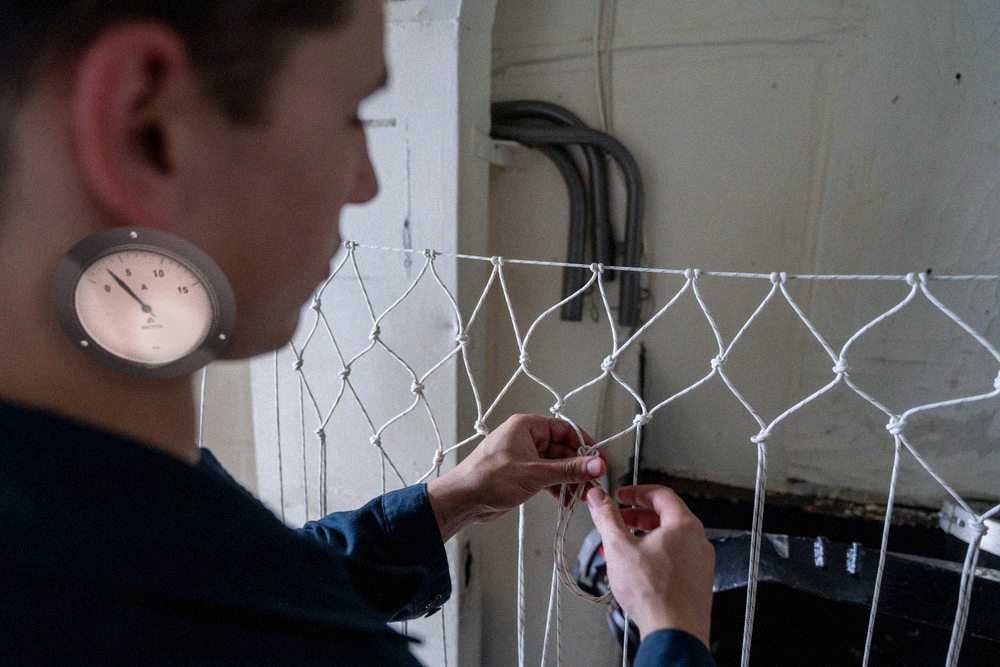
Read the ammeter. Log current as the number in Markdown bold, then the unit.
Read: **3** A
